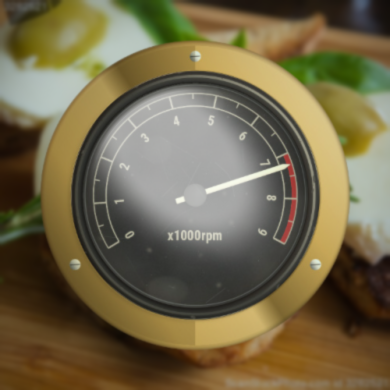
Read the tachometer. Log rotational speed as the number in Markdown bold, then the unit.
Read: **7250** rpm
